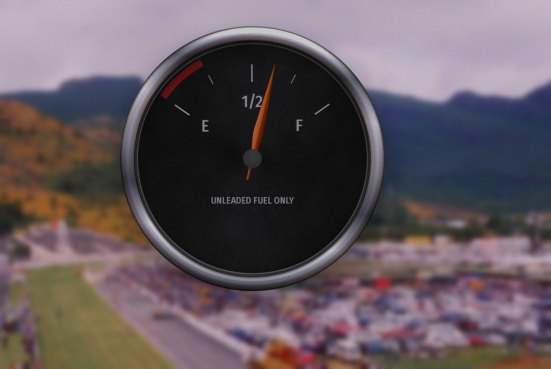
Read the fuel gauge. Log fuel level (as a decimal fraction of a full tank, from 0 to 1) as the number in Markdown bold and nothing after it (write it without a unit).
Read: **0.625**
